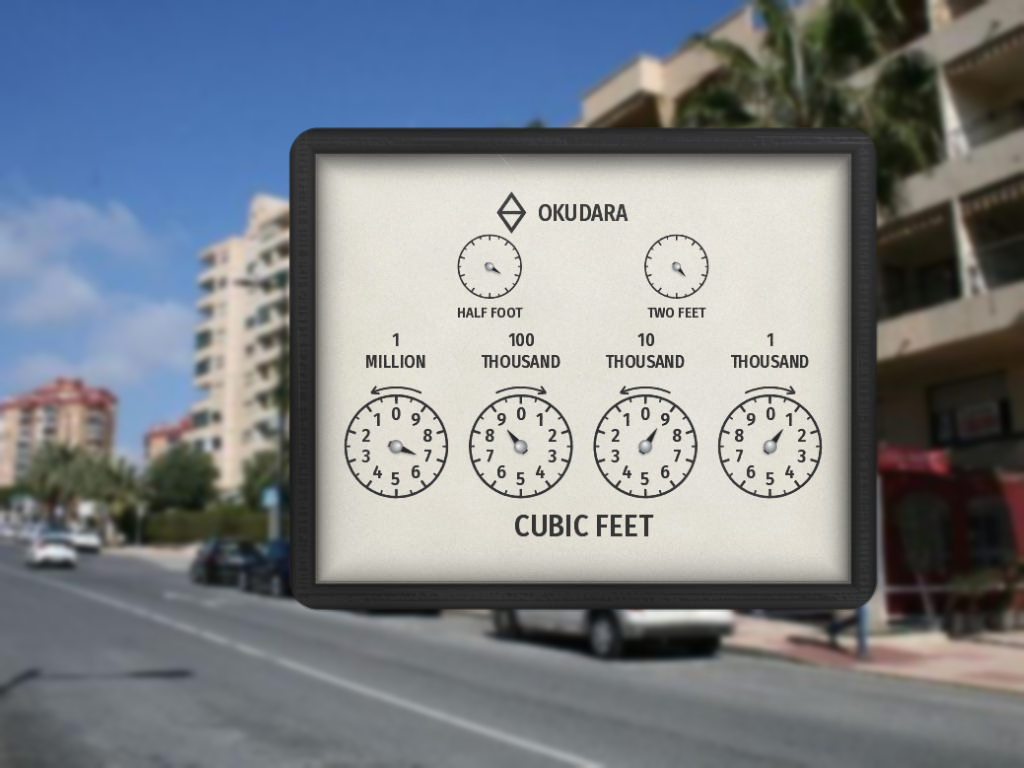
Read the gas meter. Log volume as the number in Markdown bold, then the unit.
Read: **689100** ft³
